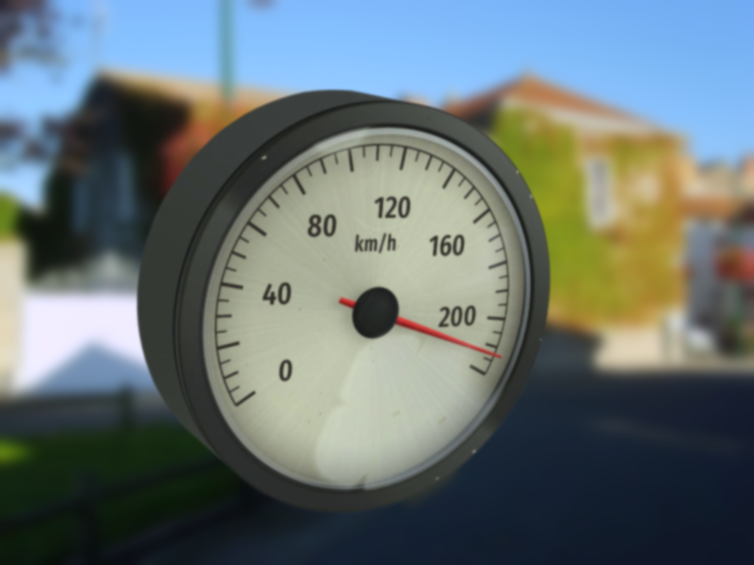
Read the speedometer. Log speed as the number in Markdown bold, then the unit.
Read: **212.5** km/h
